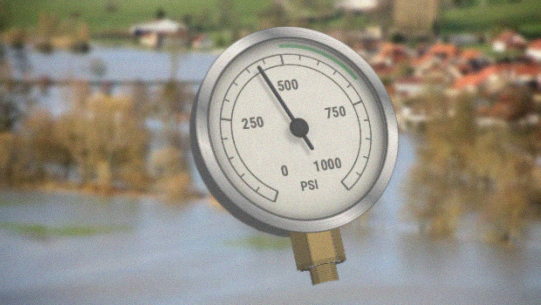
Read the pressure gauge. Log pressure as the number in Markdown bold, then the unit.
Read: **425** psi
